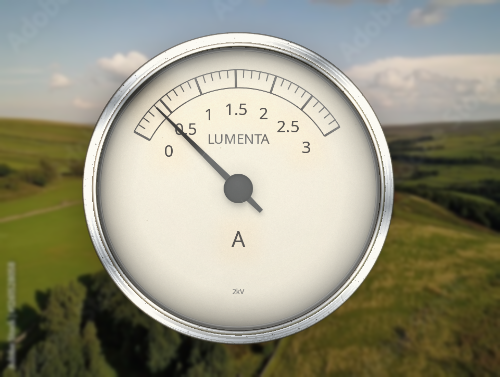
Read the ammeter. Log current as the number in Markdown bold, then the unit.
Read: **0.4** A
